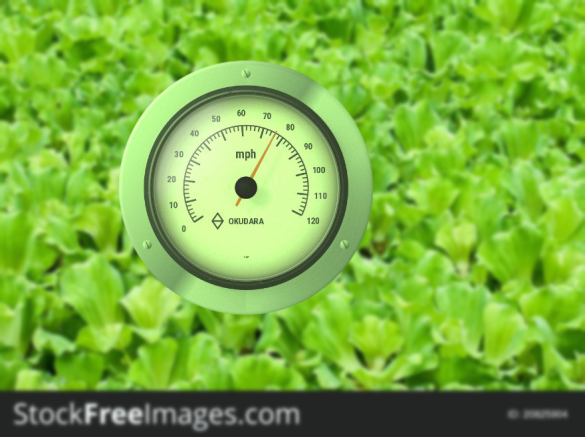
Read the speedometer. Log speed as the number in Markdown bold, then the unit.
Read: **76** mph
